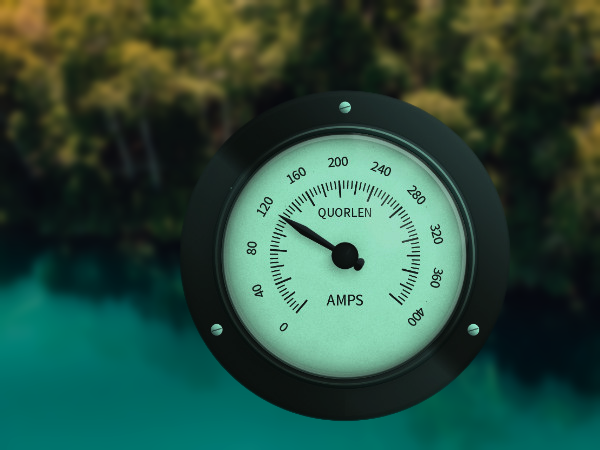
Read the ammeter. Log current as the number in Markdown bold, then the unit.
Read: **120** A
